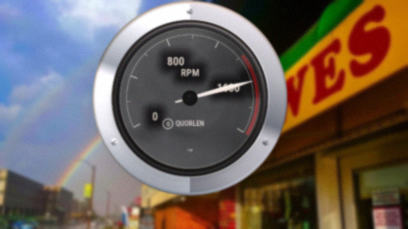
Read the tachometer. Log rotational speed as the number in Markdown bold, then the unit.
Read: **1600** rpm
